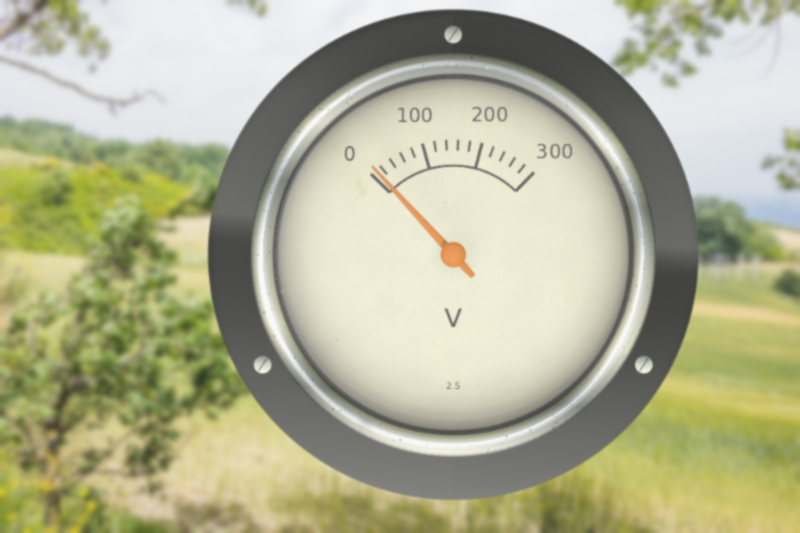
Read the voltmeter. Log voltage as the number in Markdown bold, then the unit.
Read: **10** V
